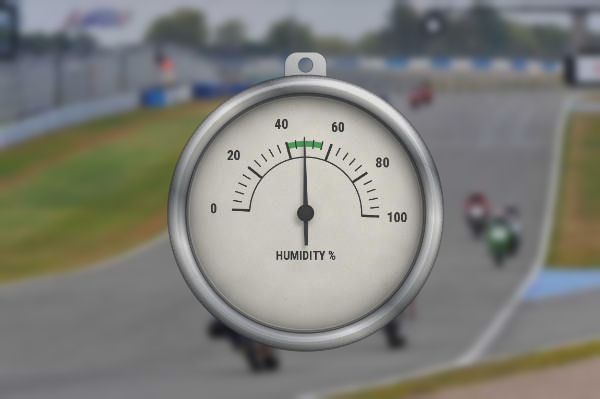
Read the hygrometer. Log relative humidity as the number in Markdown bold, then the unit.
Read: **48** %
